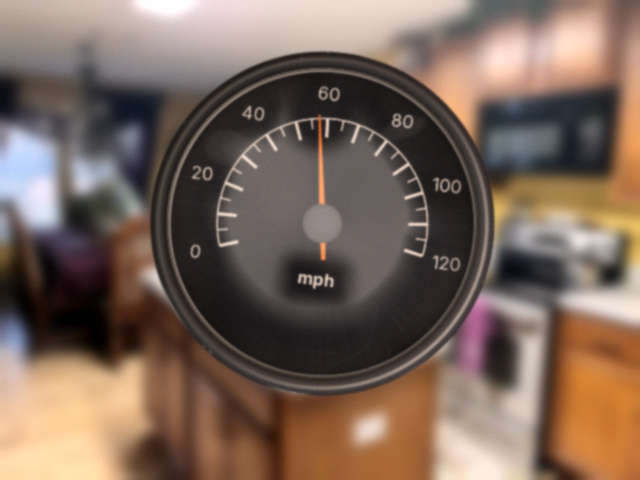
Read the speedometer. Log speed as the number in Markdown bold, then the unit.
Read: **57.5** mph
